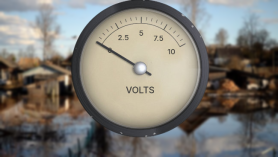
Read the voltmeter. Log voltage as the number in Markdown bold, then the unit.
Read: **0** V
